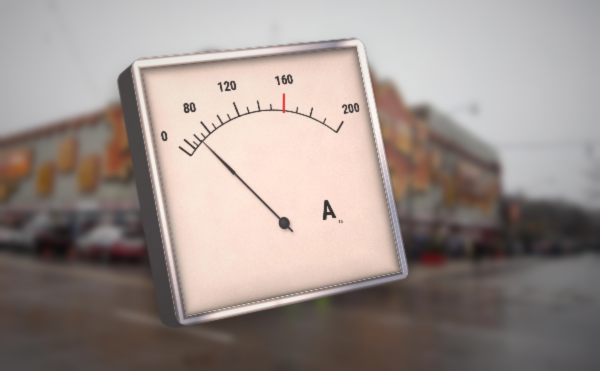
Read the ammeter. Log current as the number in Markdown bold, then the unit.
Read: **60** A
